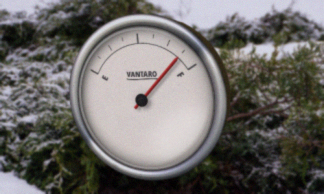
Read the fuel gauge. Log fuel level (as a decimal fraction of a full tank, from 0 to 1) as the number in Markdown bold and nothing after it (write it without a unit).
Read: **0.875**
